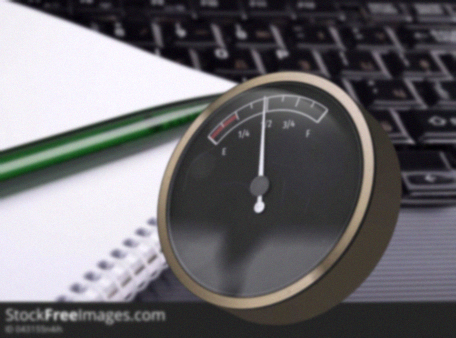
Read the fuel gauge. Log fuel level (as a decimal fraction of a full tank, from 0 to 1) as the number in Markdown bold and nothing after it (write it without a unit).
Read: **0.5**
